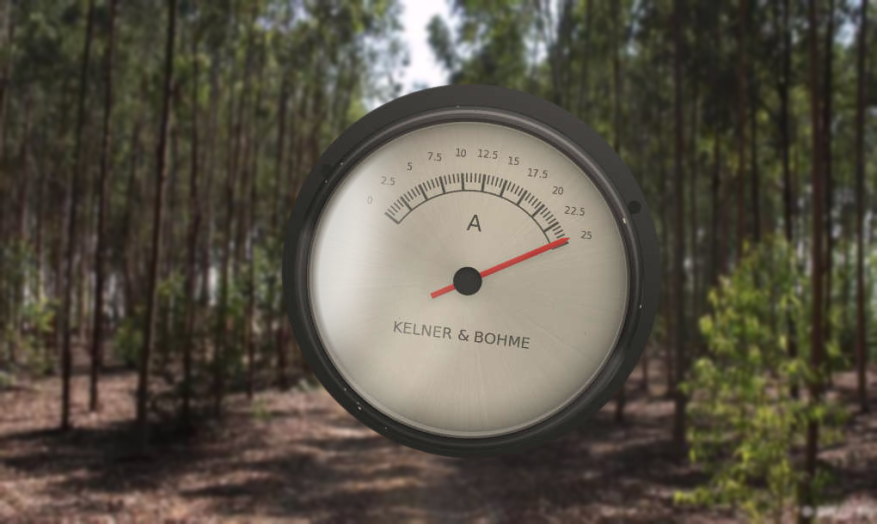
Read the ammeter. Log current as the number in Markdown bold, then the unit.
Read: **24.5** A
